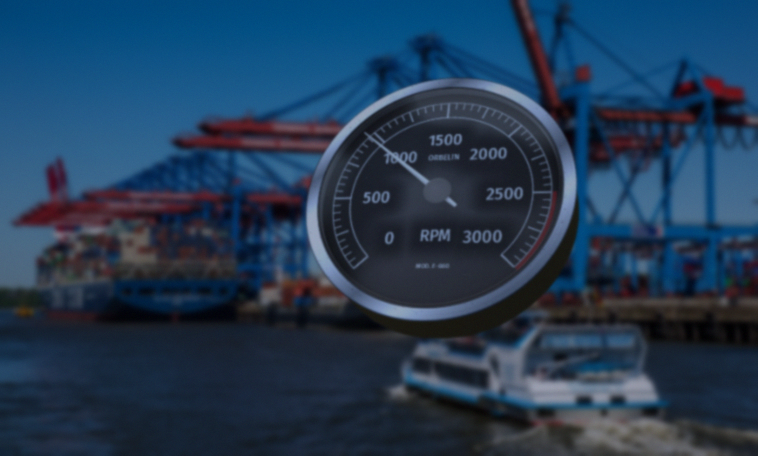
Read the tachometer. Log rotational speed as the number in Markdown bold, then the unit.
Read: **950** rpm
